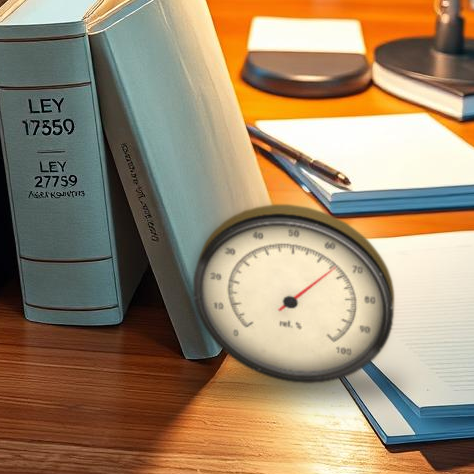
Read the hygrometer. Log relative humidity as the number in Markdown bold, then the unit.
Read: **65** %
